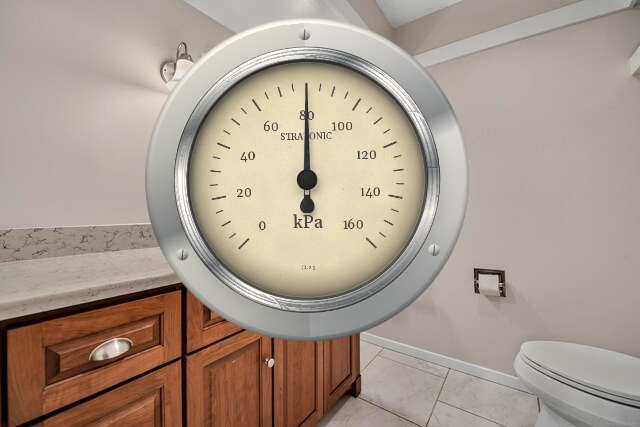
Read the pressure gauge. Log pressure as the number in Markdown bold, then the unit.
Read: **80** kPa
